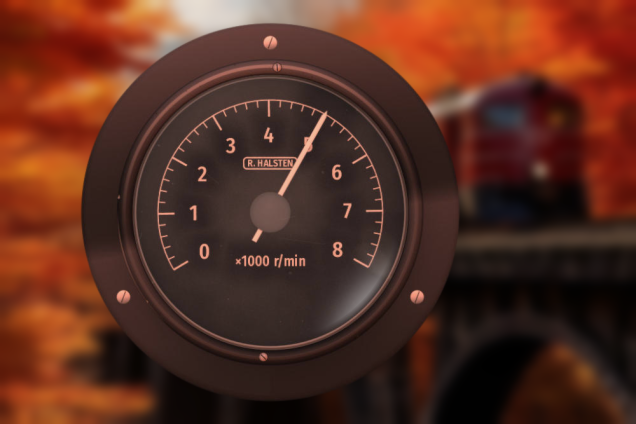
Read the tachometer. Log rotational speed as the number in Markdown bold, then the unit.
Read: **5000** rpm
